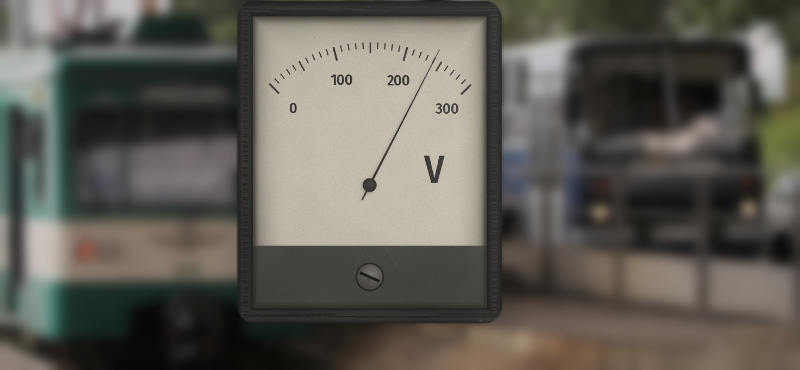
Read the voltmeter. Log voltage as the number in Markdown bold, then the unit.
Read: **240** V
